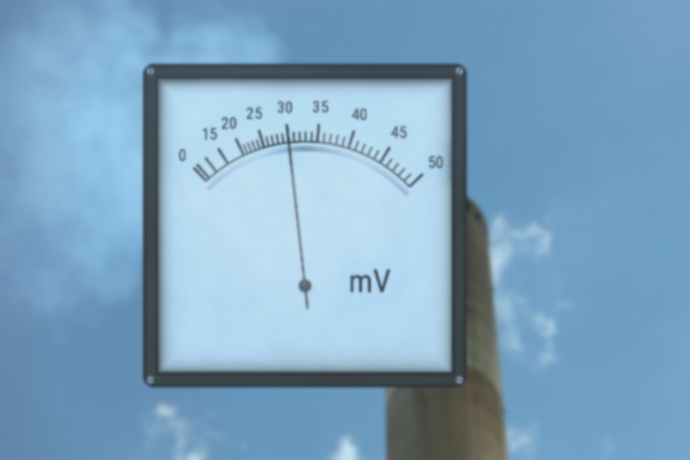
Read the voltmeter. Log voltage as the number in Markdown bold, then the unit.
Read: **30** mV
